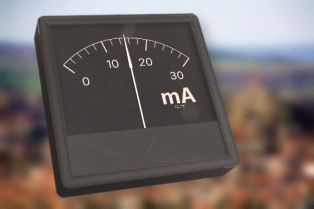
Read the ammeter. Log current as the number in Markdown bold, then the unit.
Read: **15** mA
